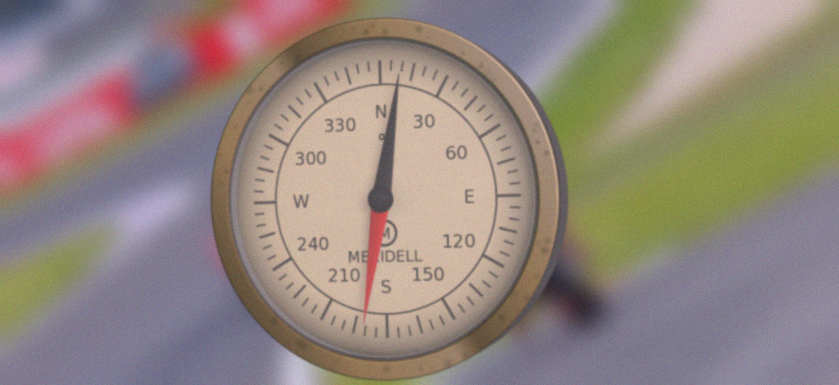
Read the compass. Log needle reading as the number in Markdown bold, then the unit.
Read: **190** °
